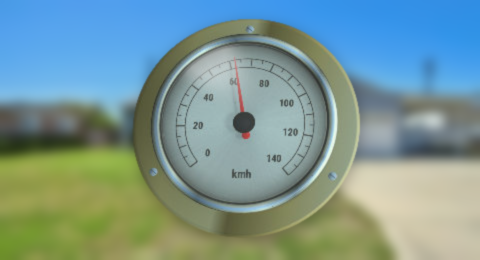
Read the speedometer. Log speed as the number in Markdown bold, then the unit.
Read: **62.5** km/h
